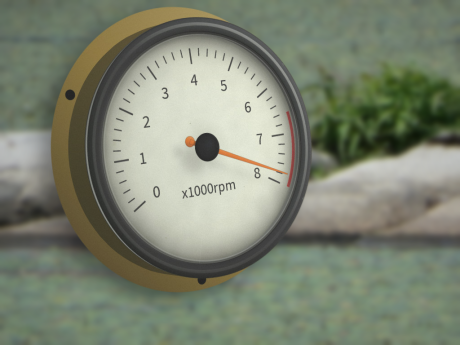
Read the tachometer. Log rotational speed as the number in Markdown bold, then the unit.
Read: **7800** rpm
